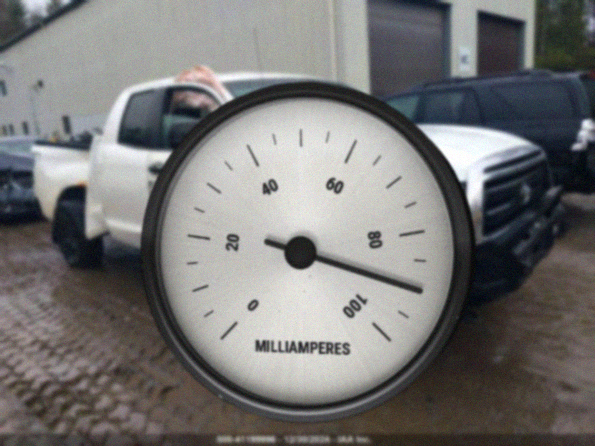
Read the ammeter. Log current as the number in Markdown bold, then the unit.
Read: **90** mA
